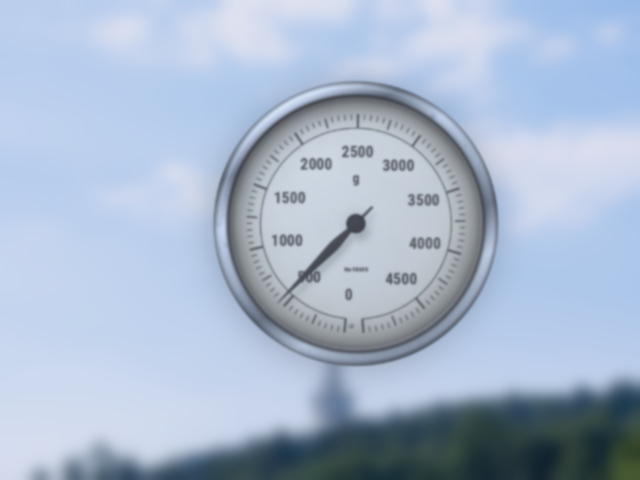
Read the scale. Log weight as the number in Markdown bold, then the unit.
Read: **550** g
